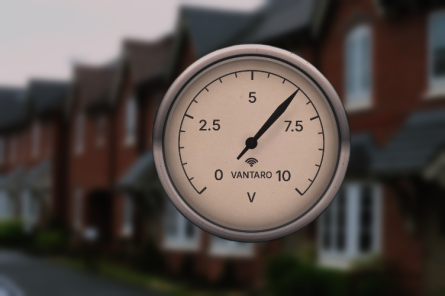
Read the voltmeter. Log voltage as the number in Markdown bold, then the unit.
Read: **6.5** V
